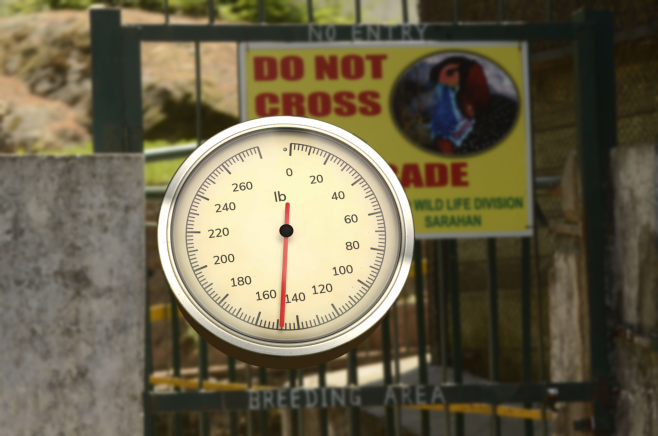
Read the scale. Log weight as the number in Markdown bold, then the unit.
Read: **148** lb
